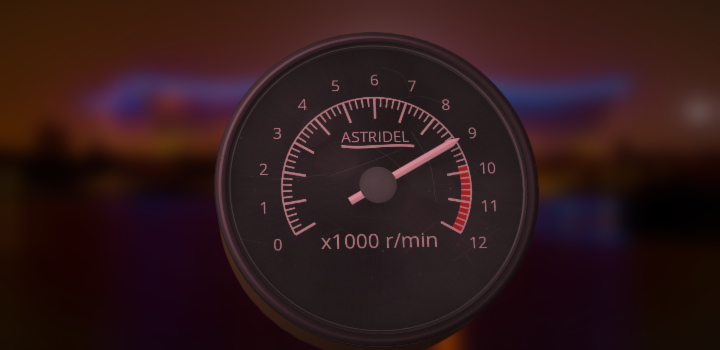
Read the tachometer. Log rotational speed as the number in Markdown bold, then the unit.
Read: **9000** rpm
